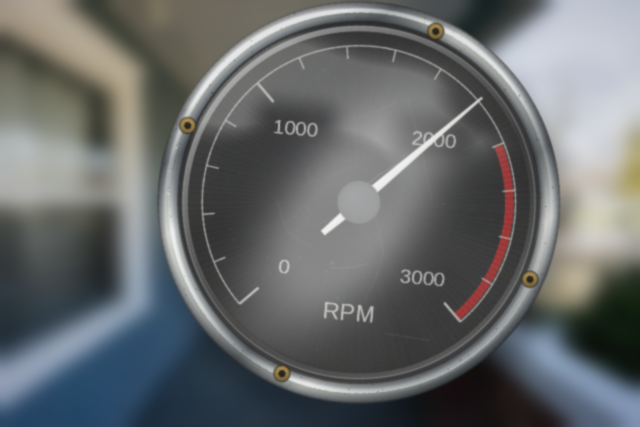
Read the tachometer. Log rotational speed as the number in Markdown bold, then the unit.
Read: **2000** rpm
